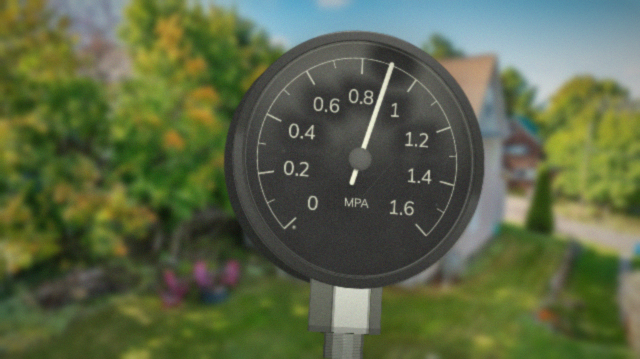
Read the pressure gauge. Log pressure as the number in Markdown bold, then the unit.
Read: **0.9** MPa
